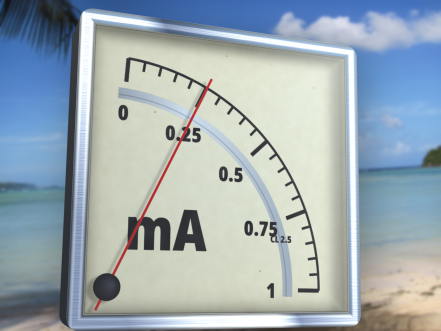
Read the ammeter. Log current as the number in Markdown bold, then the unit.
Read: **0.25** mA
